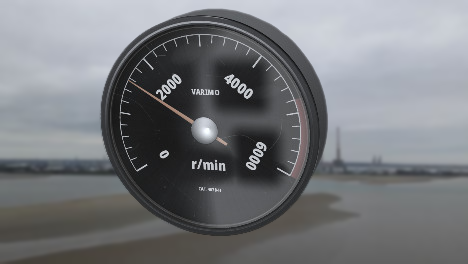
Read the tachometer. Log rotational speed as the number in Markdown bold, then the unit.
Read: **1600** rpm
